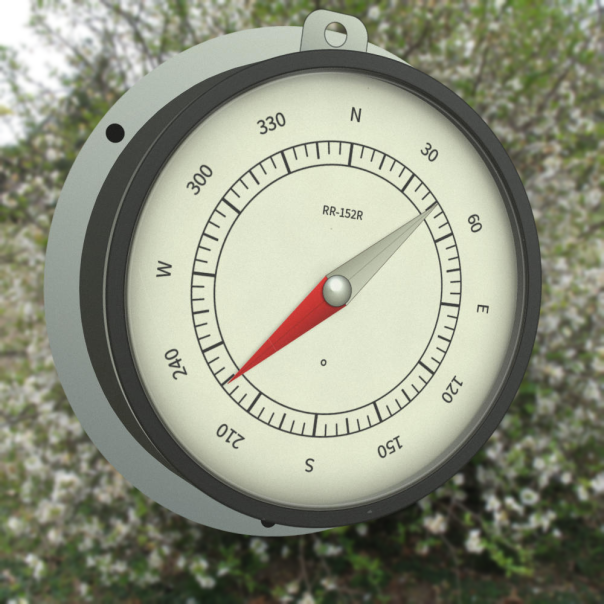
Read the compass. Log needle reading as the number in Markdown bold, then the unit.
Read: **225** °
